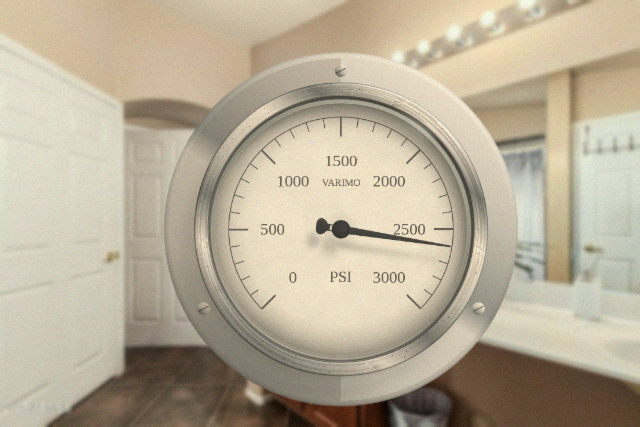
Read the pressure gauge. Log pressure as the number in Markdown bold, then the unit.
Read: **2600** psi
